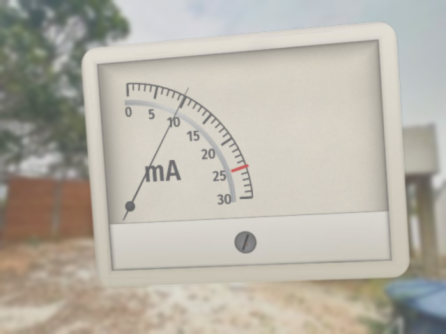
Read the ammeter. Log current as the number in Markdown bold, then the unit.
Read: **10** mA
